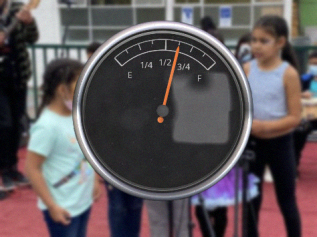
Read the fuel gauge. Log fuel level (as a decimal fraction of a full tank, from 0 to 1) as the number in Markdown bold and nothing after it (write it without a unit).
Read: **0.625**
